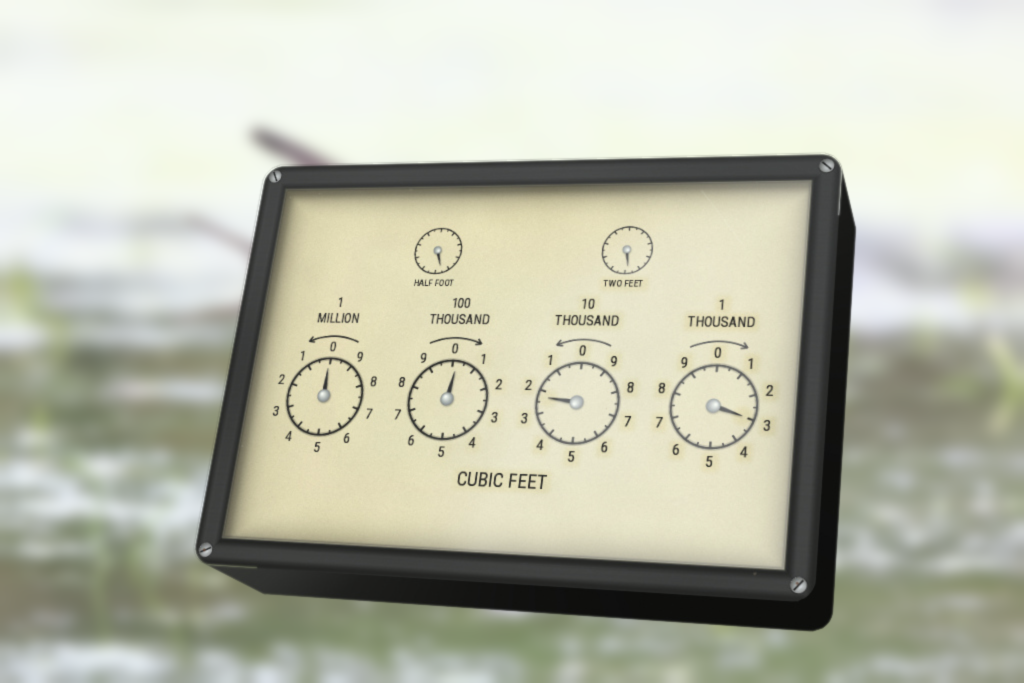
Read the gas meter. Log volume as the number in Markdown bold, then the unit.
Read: **2300** ft³
